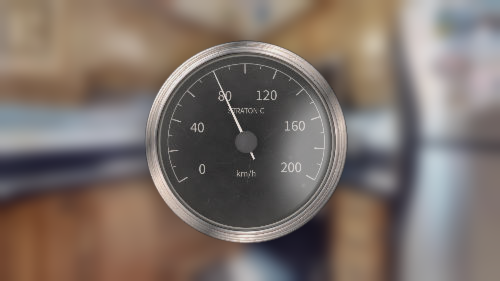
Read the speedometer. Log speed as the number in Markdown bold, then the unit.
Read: **80** km/h
